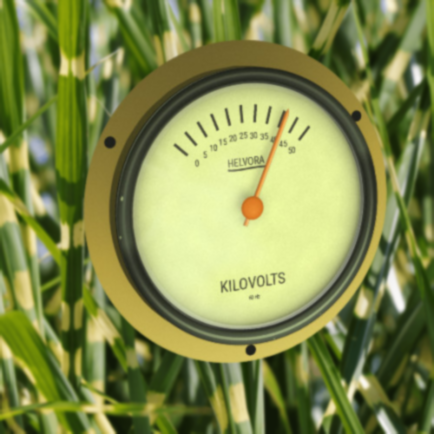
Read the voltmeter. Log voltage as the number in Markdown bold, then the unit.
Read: **40** kV
